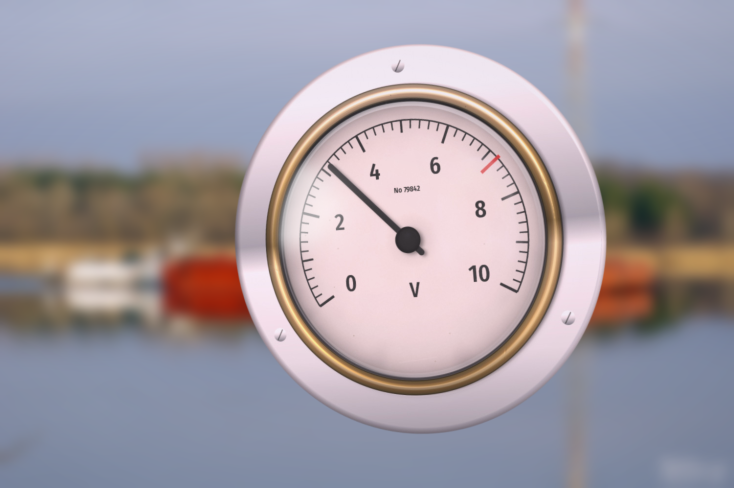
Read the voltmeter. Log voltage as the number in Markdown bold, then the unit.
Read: **3.2** V
